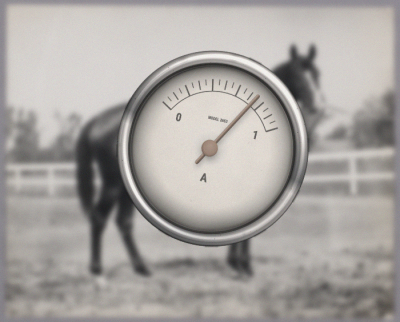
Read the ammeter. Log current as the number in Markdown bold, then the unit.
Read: **0.75** A
